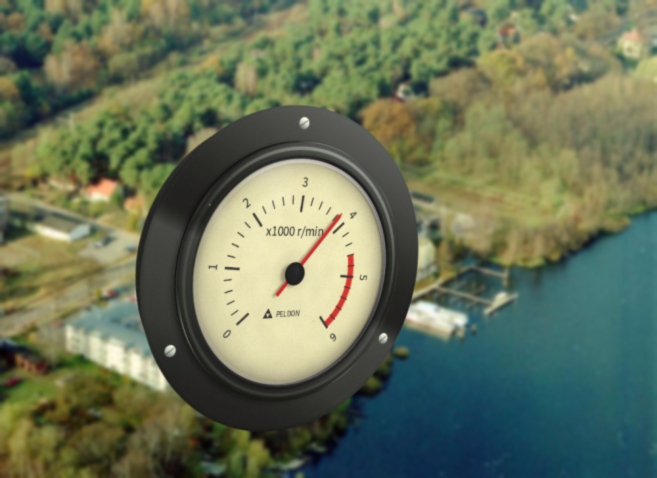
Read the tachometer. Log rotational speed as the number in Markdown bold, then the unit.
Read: **3800** rpm
